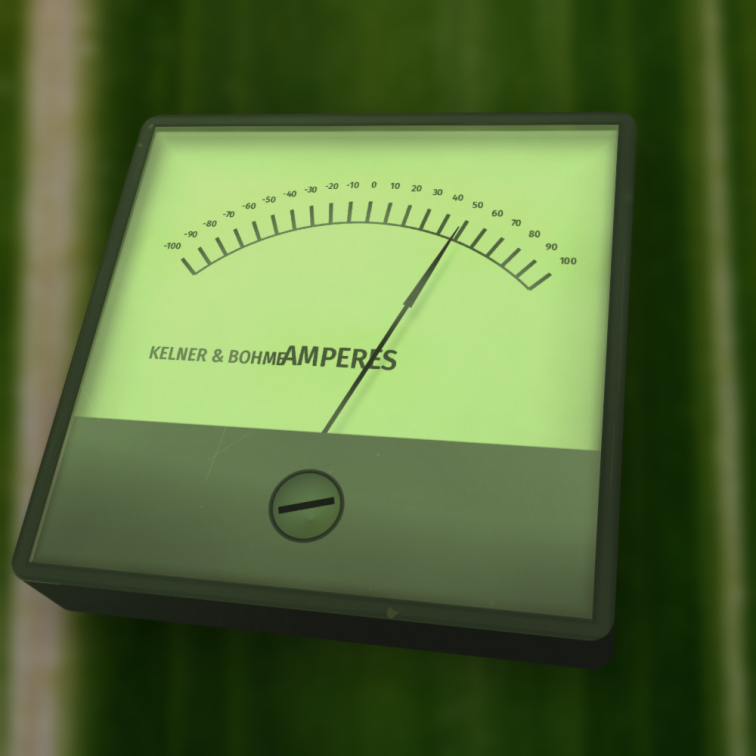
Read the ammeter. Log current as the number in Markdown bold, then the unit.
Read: **50** A
